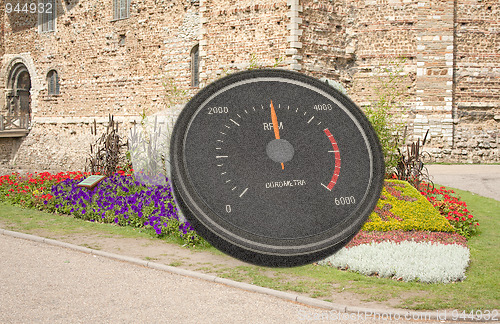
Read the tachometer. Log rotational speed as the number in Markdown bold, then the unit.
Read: **3000** rpm
